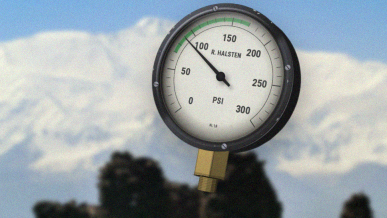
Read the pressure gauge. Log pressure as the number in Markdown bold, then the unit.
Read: **90** psi
